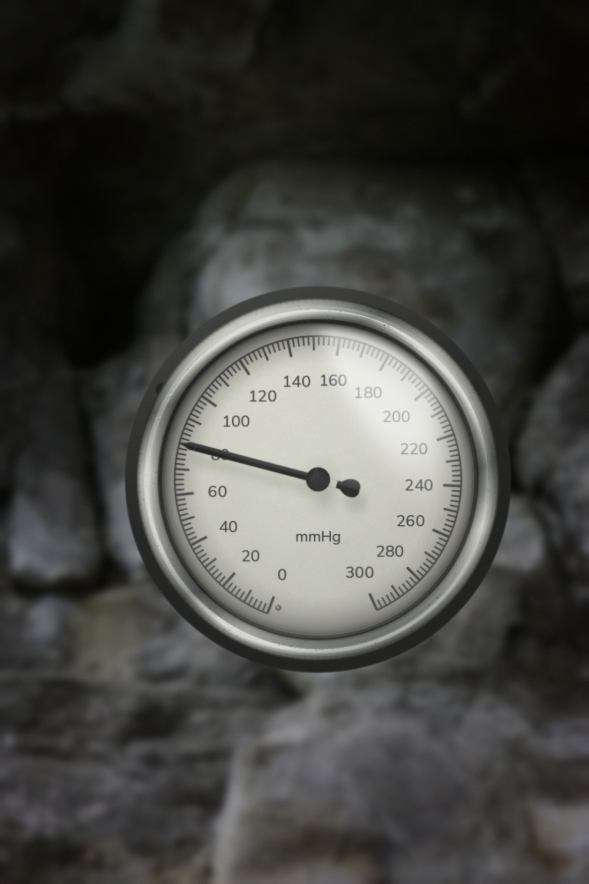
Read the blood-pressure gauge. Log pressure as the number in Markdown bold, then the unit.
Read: **80** mmHg
